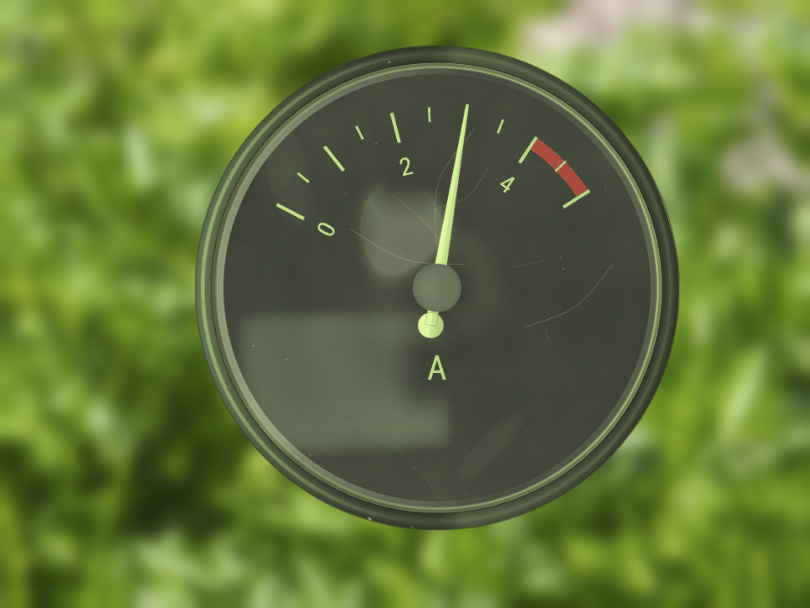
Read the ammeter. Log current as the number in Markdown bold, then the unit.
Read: **3** A
